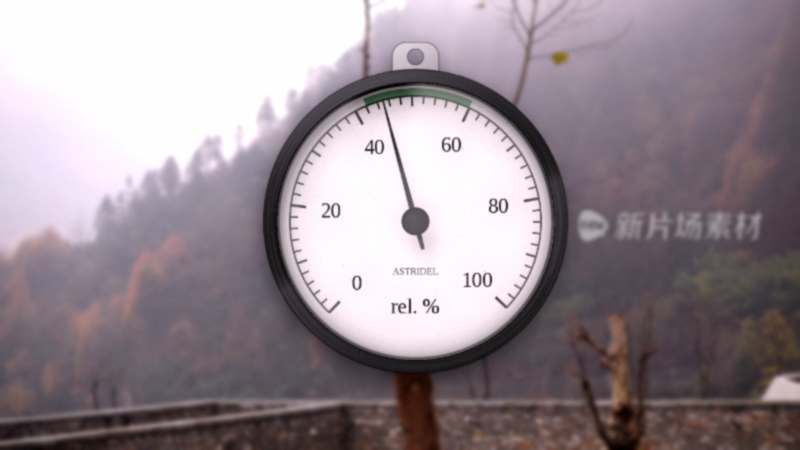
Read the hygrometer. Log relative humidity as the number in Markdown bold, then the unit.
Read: **45** %
